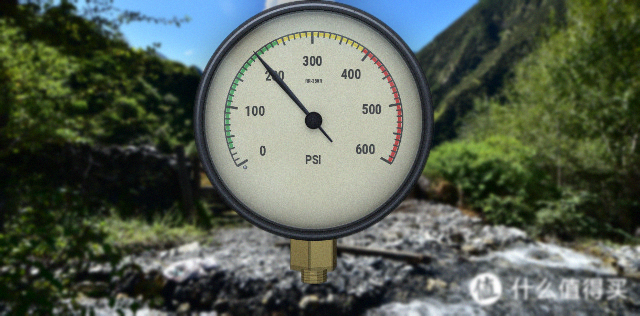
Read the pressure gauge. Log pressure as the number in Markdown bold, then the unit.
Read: **200** psi
